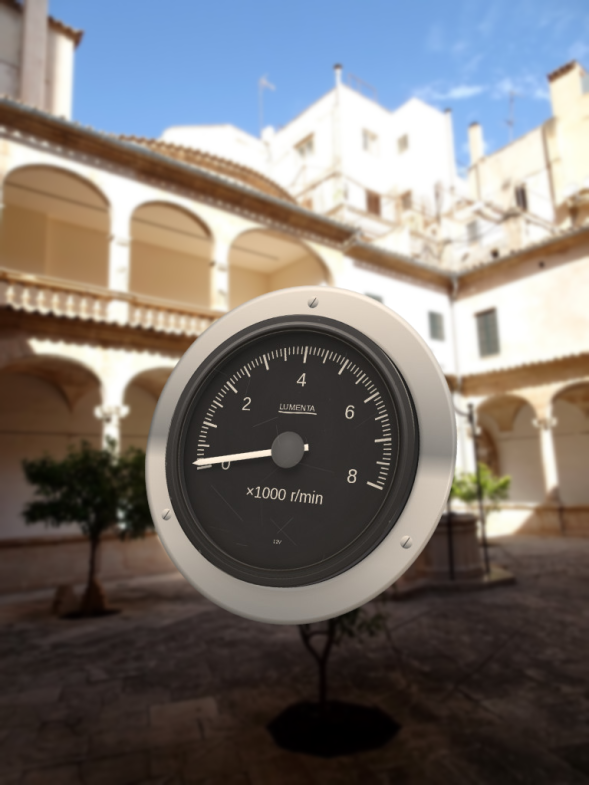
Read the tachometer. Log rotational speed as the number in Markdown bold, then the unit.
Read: **100** rpm
